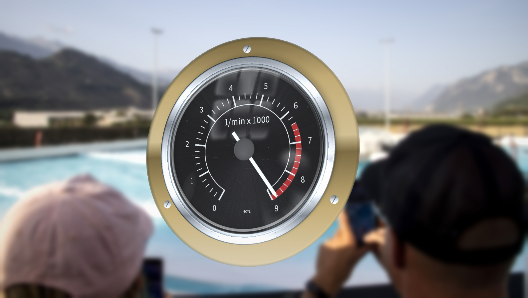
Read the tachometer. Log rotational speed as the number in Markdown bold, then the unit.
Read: **8800** rpm
